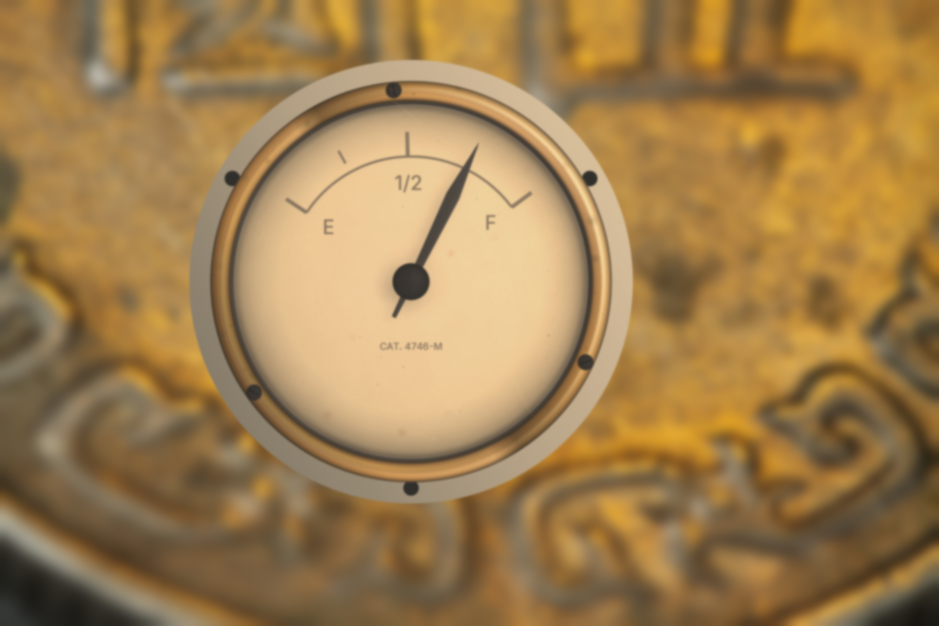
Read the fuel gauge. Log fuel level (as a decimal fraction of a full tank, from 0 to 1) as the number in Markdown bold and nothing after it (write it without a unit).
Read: **0.75**
